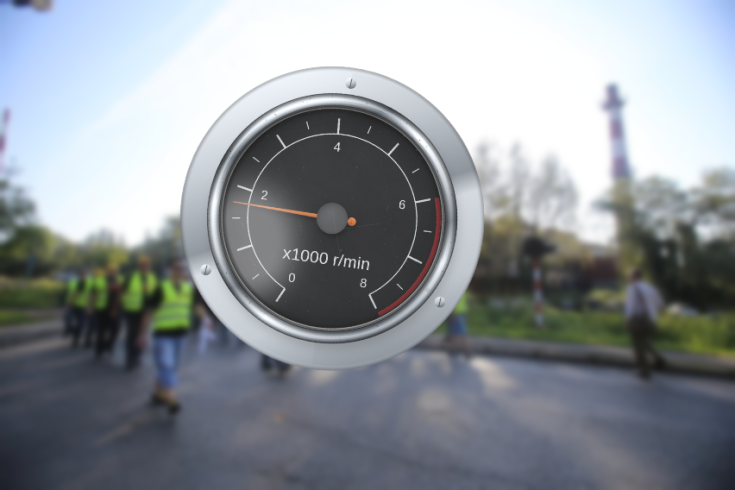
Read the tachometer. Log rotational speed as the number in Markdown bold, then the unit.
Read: **1750** rpm
